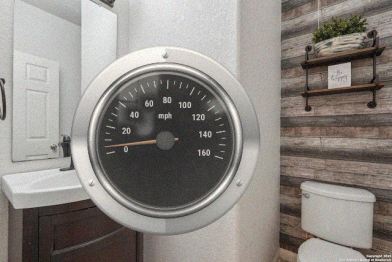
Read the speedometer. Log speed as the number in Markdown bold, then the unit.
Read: **5** mph
